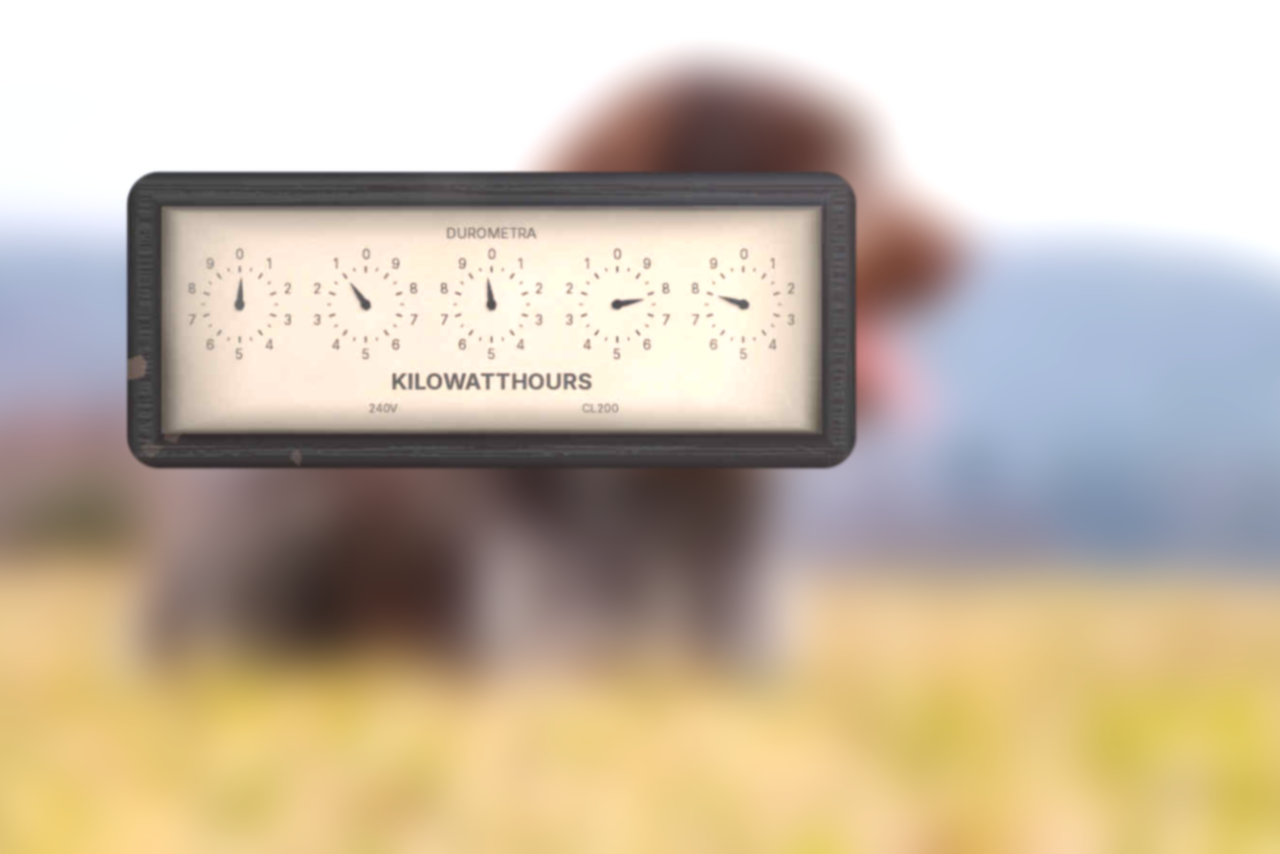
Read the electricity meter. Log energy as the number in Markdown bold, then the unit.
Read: **978** kWh
